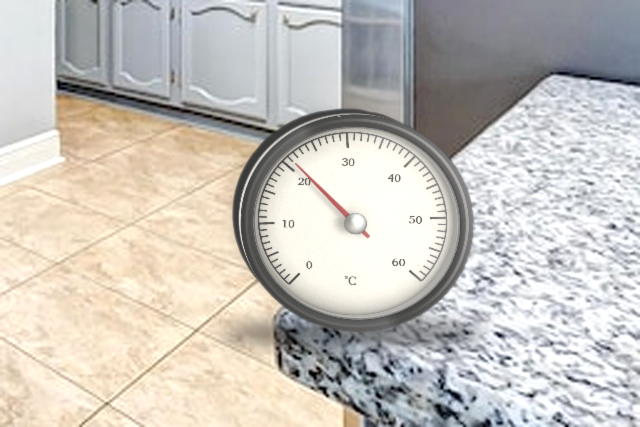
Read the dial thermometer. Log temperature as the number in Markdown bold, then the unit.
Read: **21** °C
